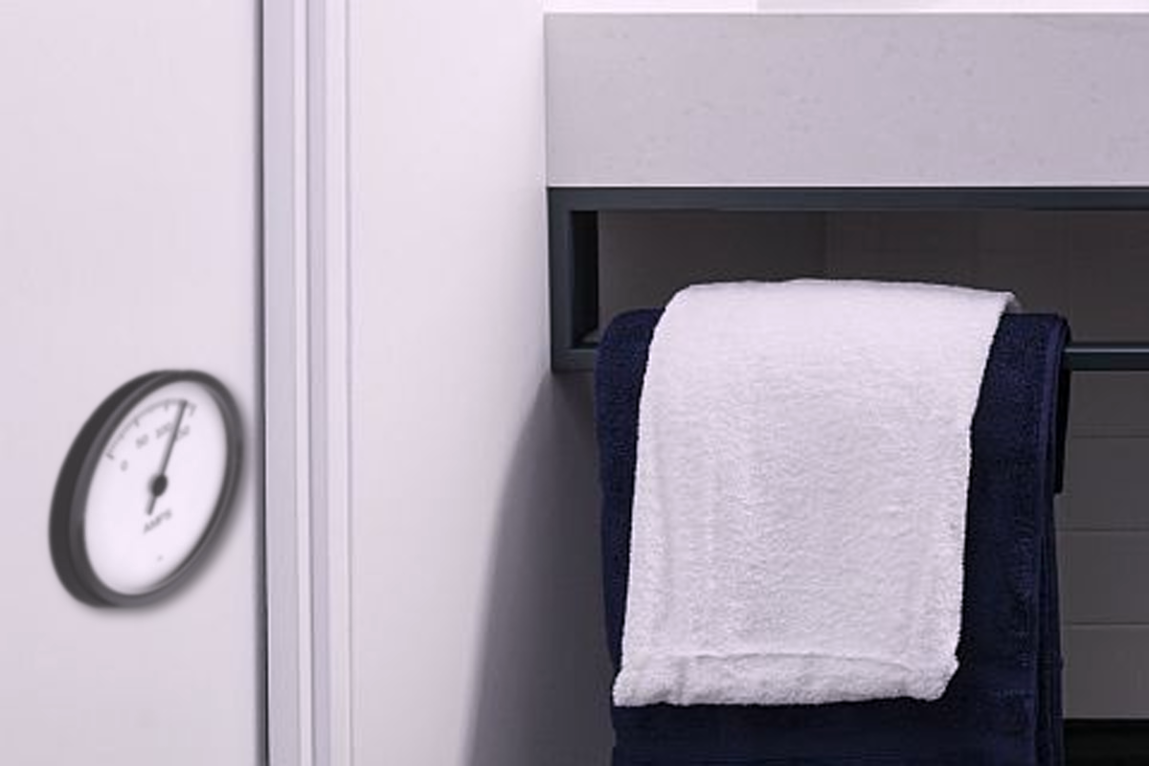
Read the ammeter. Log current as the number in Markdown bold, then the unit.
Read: **125** A
